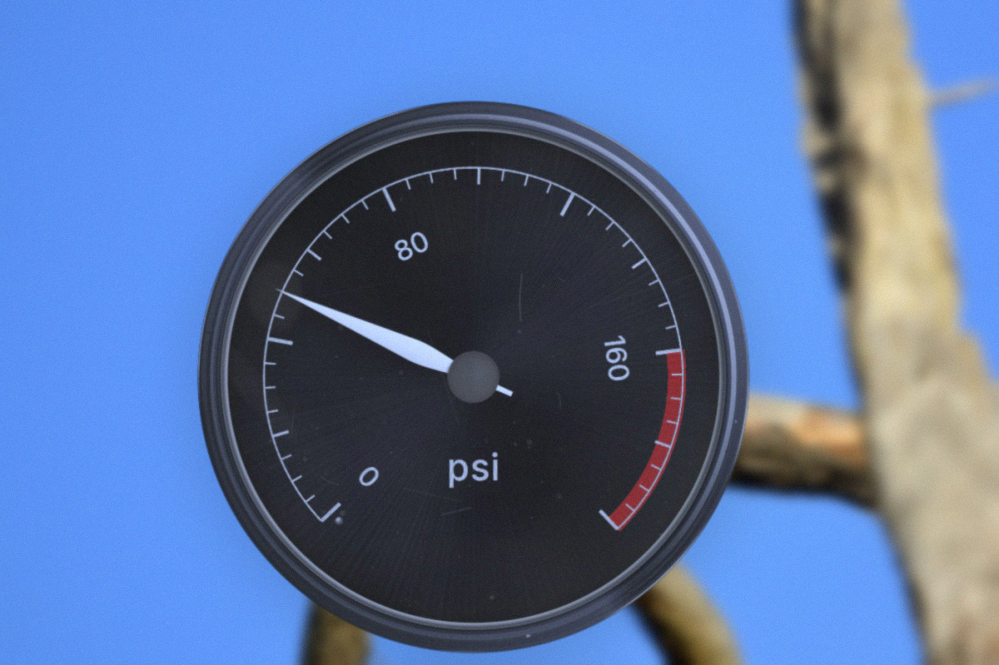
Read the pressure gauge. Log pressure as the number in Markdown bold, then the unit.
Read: **50** psi
